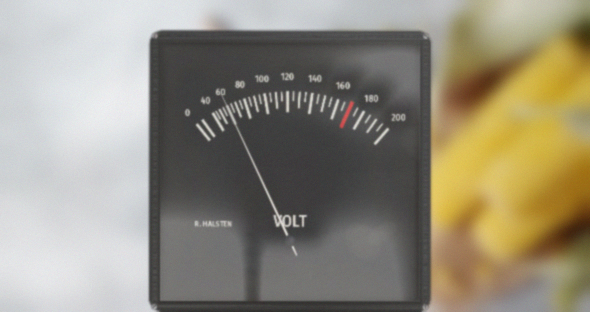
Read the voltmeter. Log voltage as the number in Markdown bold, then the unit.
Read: **60** V
